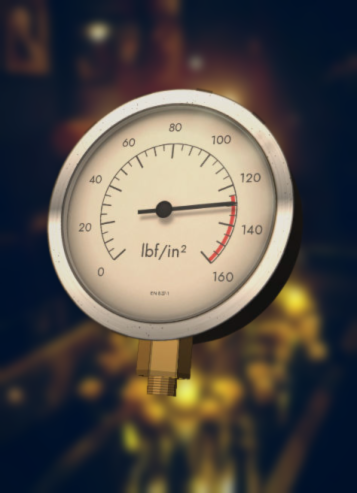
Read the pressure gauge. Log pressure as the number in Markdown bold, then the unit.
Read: **130** psi
